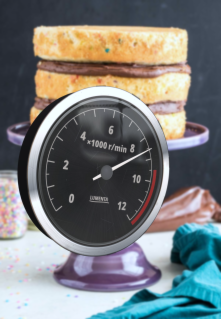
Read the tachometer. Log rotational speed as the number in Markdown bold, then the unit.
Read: **8500** rpm
